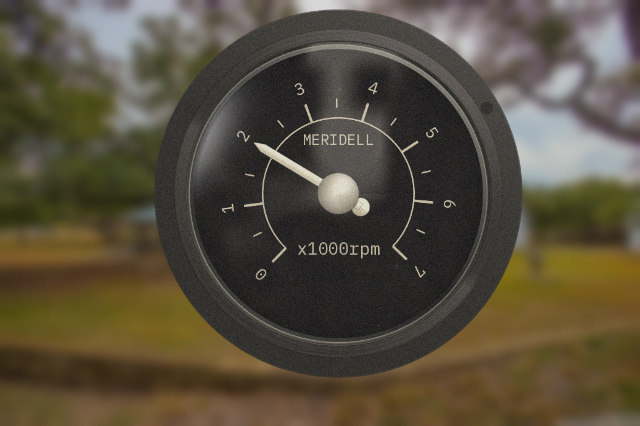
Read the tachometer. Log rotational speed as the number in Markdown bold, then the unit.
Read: **2000** rpm
